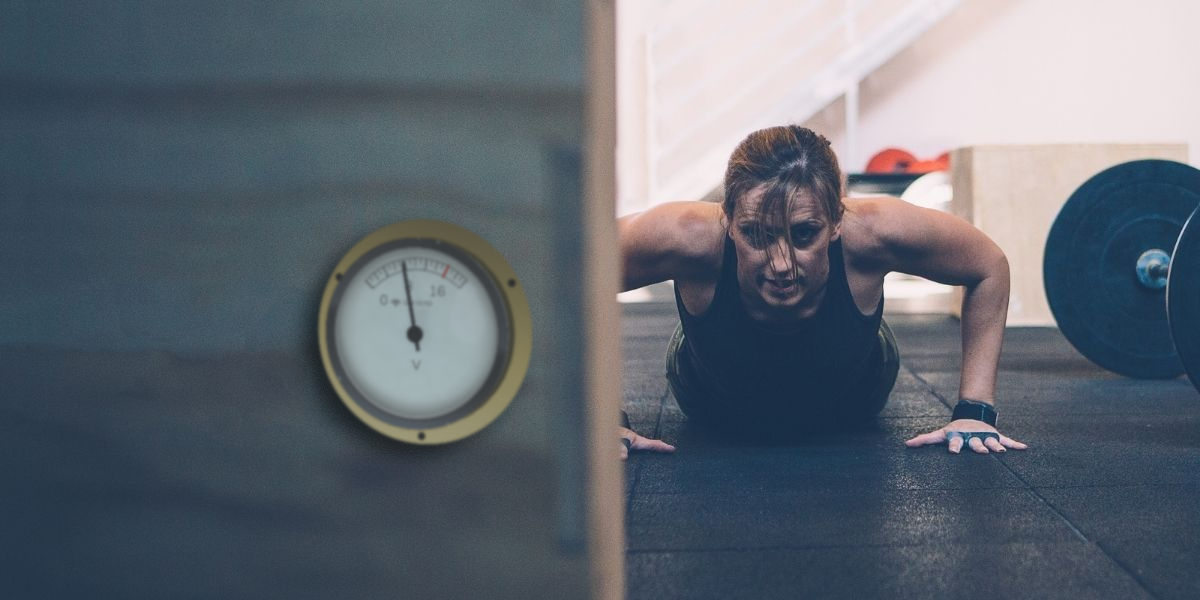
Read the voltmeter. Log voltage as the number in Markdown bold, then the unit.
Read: **8** V
